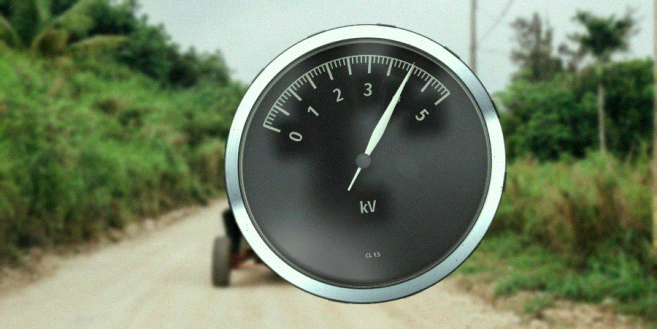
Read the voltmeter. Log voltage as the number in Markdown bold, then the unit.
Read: **4** kV
